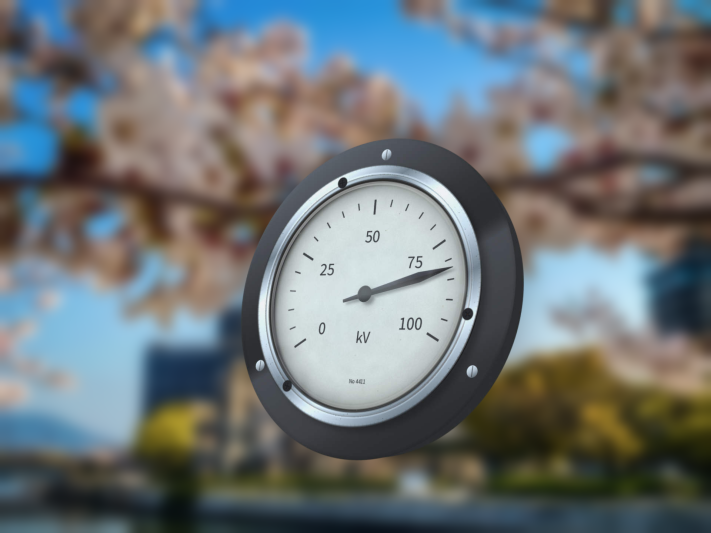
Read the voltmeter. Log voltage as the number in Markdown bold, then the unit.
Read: **82.5** kV
